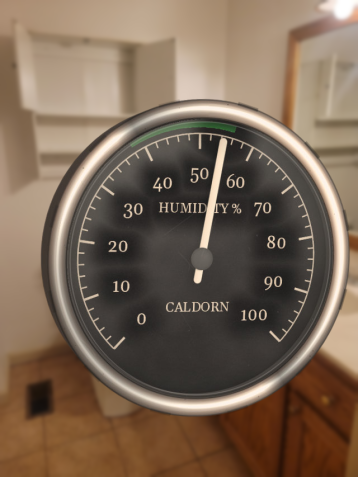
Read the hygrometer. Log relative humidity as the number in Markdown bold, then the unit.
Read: **54** %
